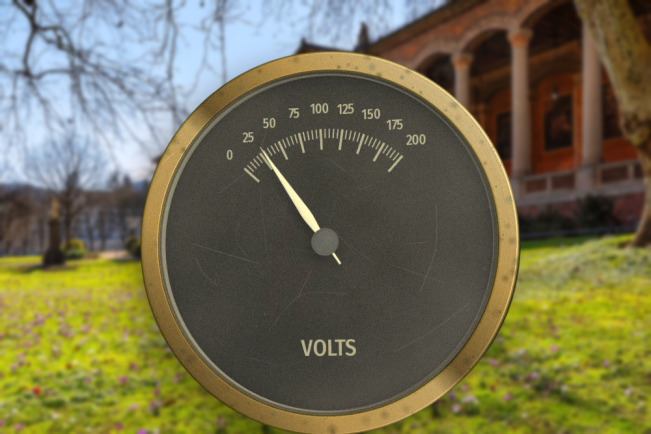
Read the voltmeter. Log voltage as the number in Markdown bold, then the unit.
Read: **30** V
